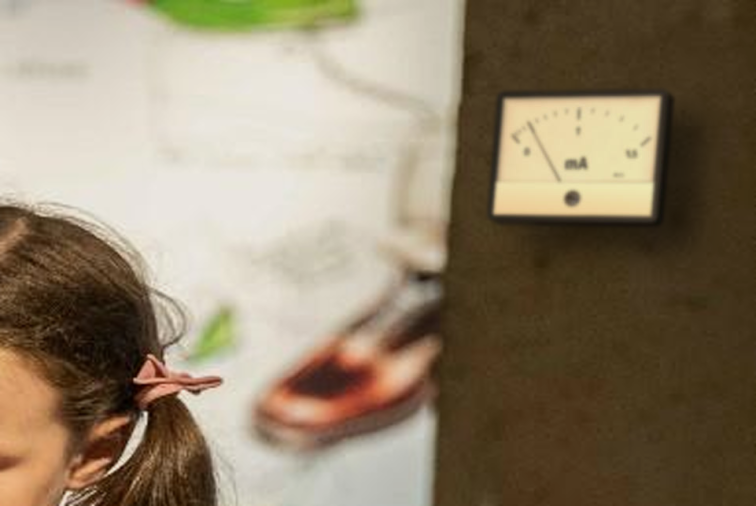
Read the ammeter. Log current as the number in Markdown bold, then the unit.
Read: **0.5** mA
